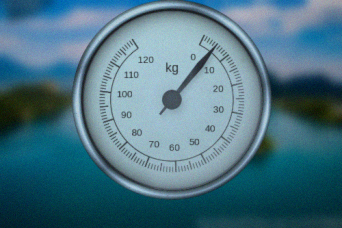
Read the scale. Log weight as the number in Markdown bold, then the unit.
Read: **5** kg
